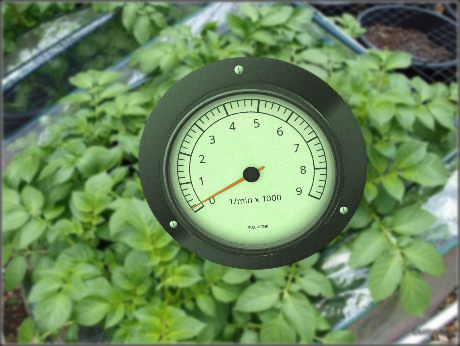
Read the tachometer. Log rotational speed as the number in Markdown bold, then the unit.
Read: **200** rpm
